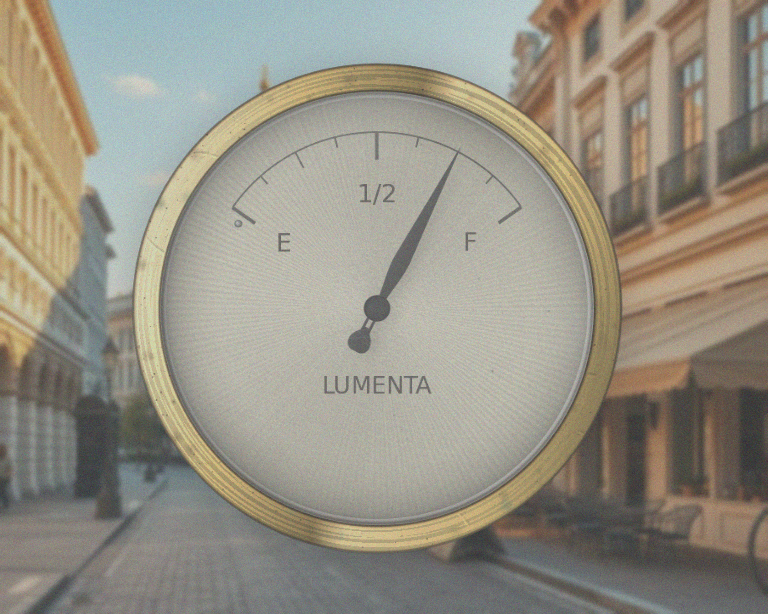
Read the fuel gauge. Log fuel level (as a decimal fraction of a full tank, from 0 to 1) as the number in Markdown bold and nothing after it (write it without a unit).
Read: **0.75**
